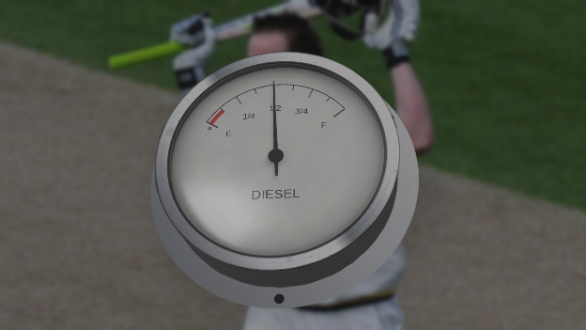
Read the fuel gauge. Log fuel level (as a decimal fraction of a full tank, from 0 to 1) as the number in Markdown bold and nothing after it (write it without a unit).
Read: **0.5**
